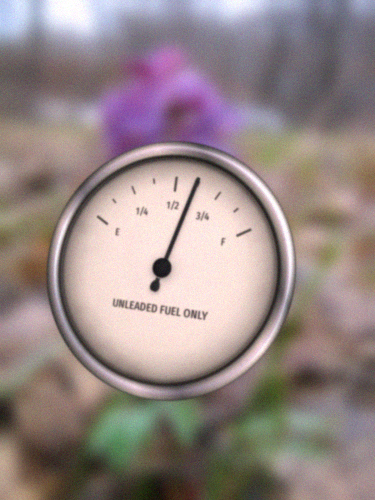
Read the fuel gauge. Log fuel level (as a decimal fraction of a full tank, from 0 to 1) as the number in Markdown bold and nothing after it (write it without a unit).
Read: **0.625**
